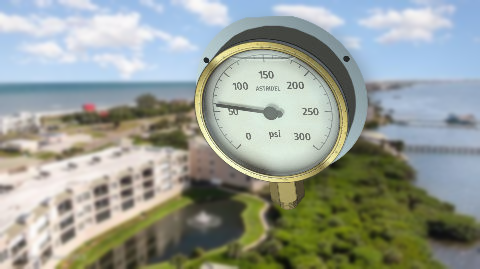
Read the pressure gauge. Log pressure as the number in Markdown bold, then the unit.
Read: **60** psi
